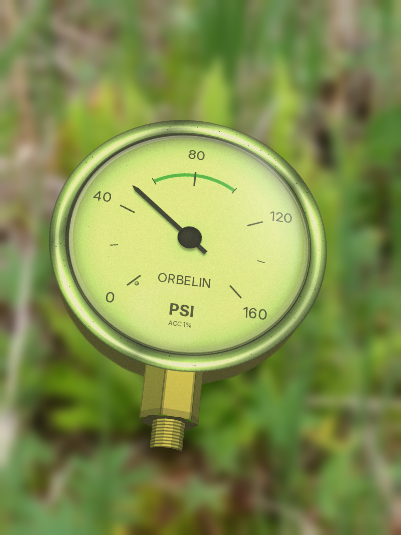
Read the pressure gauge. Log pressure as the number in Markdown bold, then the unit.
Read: **50** psi
